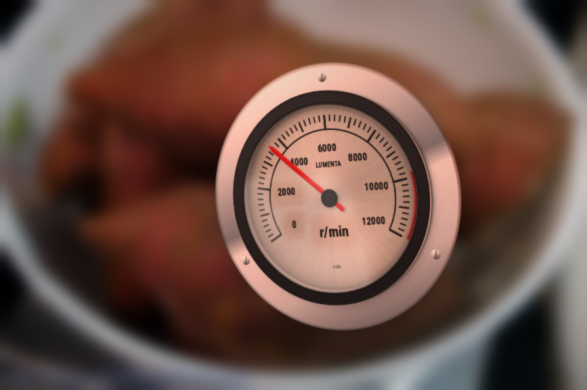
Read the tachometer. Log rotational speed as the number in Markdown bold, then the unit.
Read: **3600** rpm
